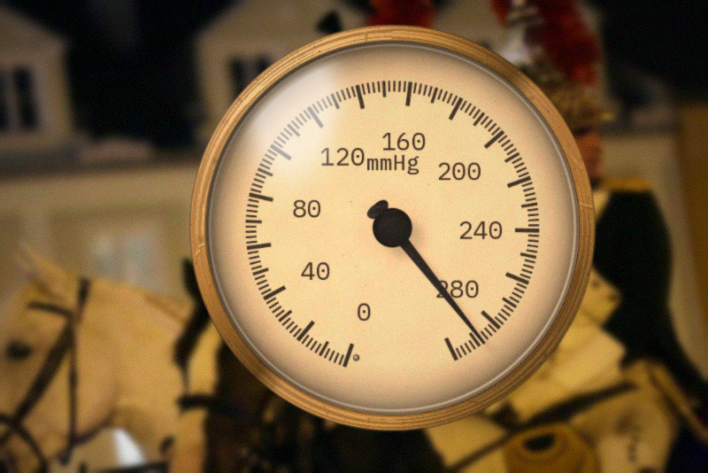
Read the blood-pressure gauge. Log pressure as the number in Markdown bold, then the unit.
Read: **288** mmHg
